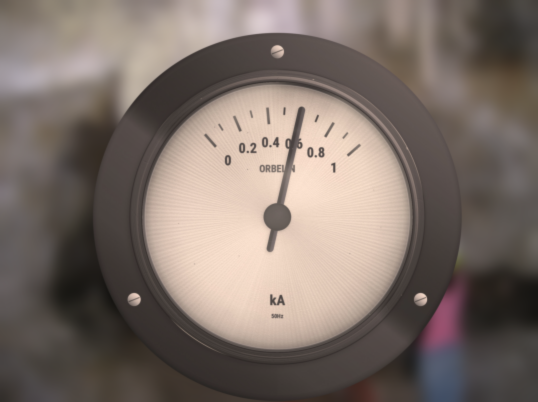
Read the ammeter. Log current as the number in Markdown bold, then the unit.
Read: **0.6** kA
